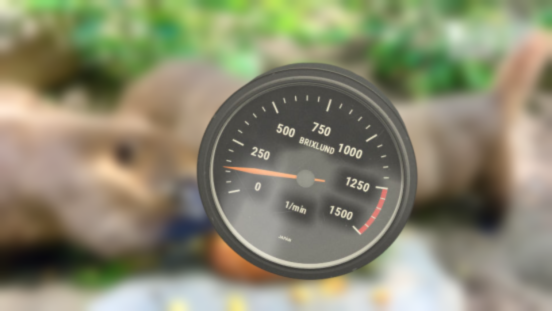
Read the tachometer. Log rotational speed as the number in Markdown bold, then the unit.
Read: **125** rpm
